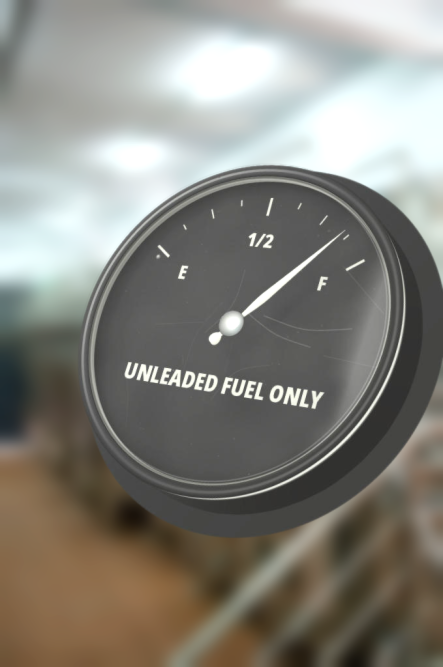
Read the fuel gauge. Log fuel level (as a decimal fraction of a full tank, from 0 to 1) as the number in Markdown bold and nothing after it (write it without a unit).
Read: **0.875**
